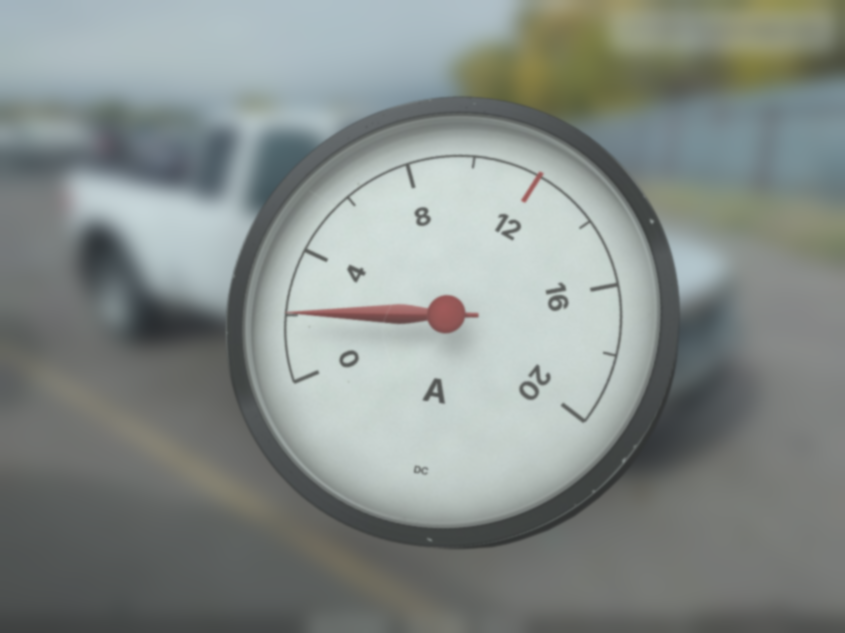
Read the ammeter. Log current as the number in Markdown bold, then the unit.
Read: **2** A
